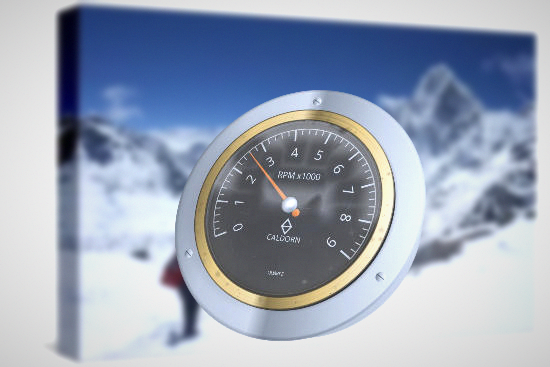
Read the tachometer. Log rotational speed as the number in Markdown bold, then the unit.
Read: **2600** rpm
